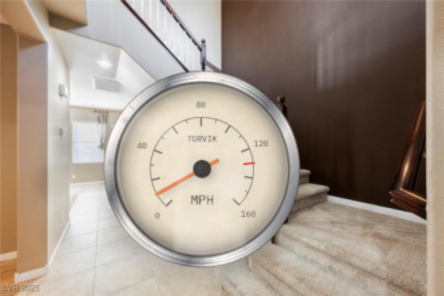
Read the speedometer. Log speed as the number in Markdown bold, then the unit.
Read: **10** mph
